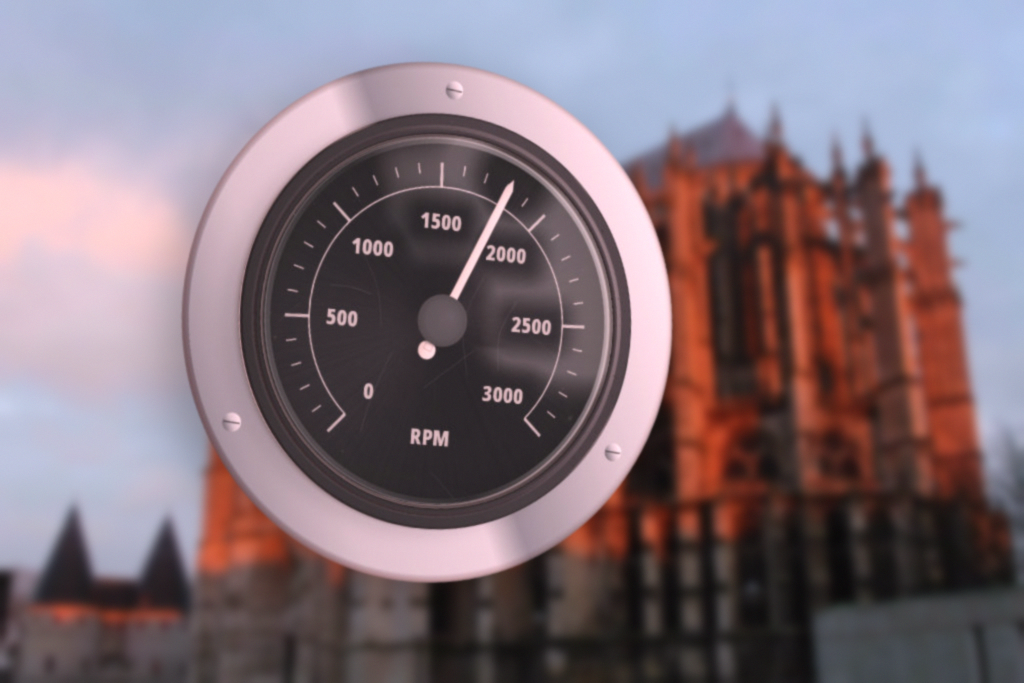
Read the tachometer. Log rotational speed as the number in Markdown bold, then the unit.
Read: **1800** rpm
